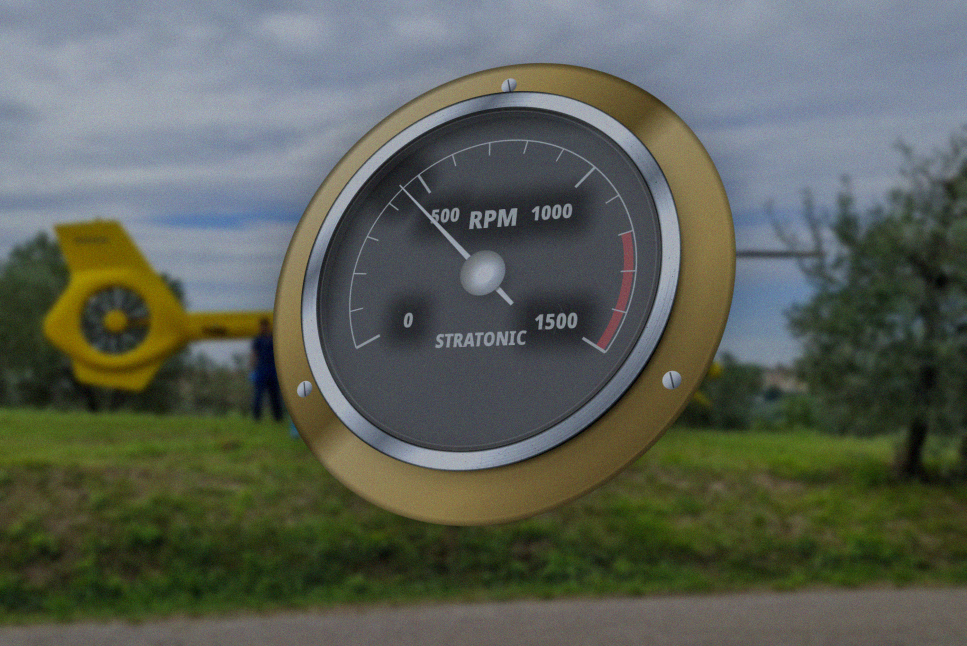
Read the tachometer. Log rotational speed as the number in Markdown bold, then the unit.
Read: **450** rpm
